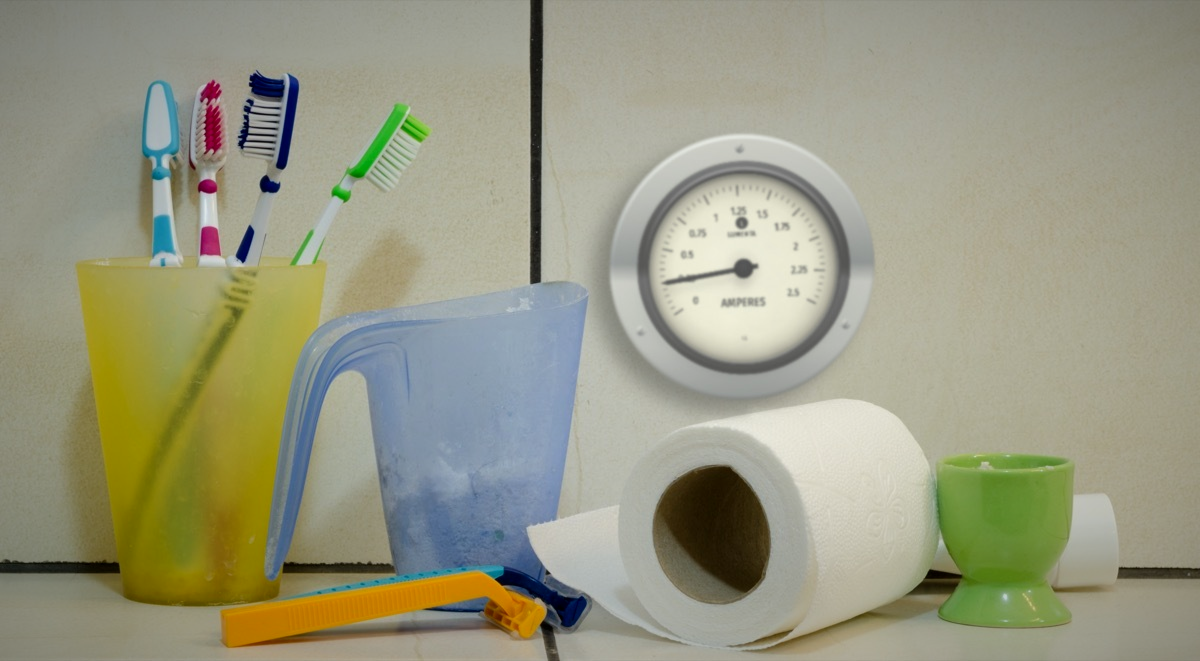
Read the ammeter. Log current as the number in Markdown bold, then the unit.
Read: **0.25** A
